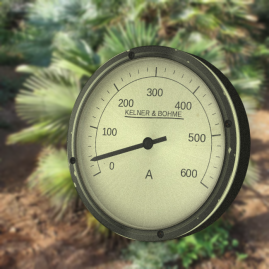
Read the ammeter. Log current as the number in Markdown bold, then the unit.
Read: **30** A
